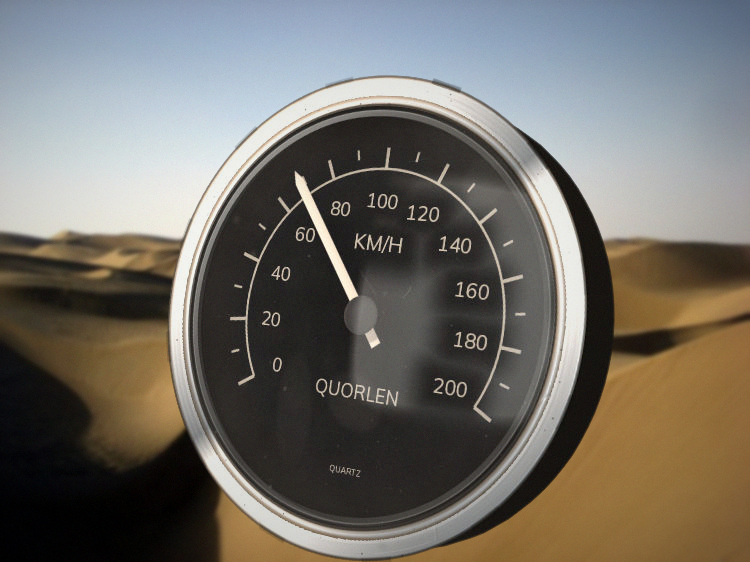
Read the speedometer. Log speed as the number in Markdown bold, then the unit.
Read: **70** km/h
